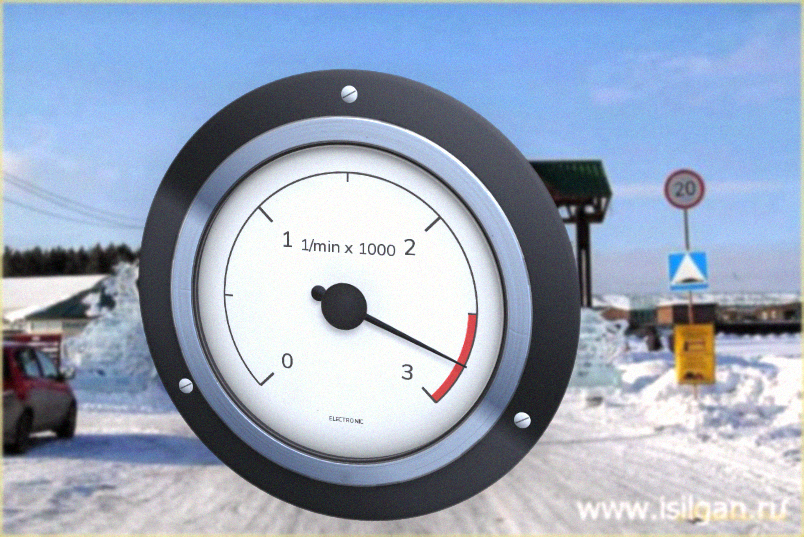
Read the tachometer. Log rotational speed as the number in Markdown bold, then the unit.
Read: **2750** rpm
